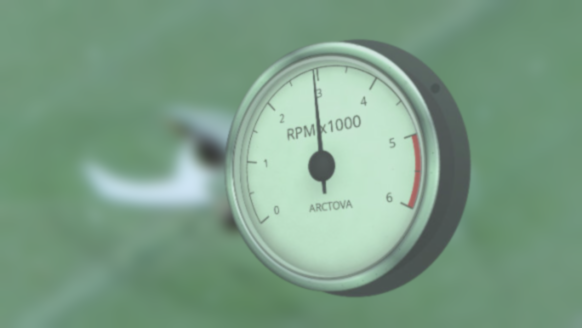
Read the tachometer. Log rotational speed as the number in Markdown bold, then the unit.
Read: **3000** rpm
